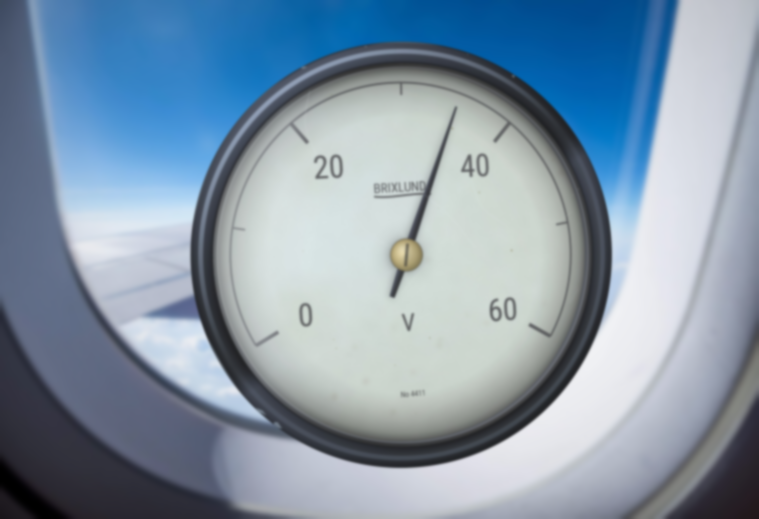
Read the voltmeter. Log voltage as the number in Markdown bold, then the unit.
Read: **35** V
